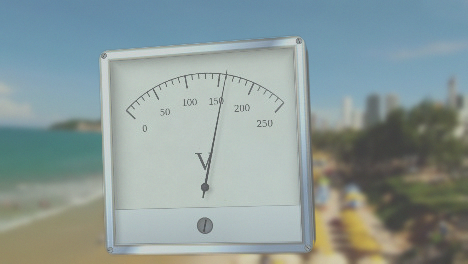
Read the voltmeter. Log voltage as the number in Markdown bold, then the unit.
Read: **160** V
